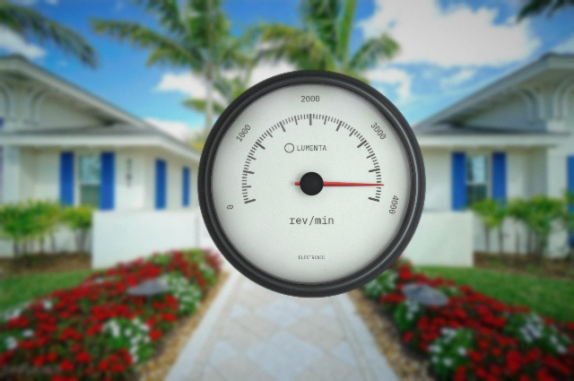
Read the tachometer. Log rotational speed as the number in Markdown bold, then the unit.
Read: **3750** rpm
